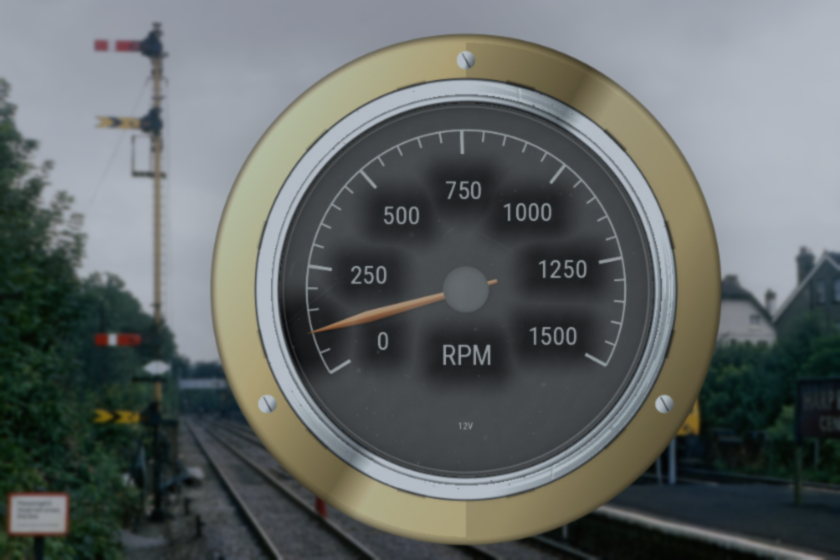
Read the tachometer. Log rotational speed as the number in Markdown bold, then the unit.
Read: **100** rpm
